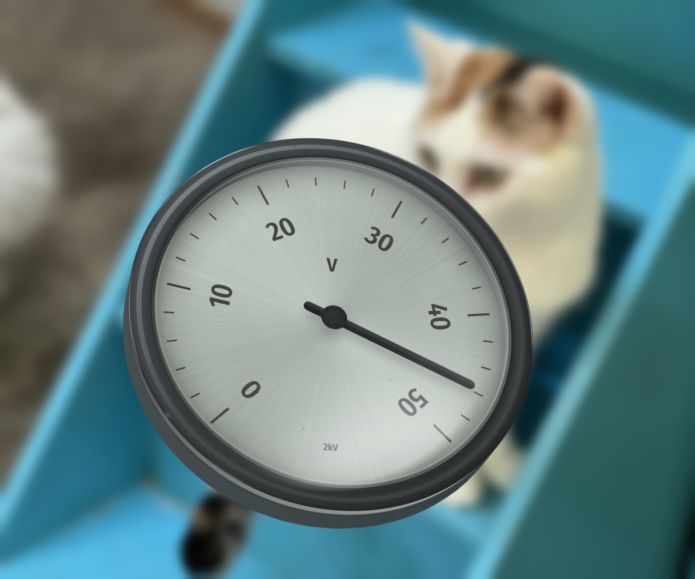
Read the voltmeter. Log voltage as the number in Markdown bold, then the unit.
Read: **46** V
